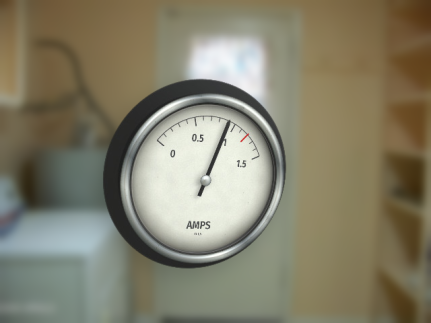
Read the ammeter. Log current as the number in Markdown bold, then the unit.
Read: **0.9** A
